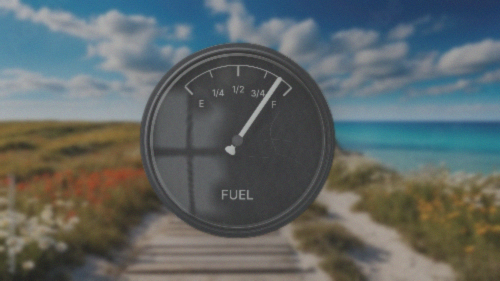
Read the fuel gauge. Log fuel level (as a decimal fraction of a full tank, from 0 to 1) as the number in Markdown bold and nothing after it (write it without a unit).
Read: **0.875**
